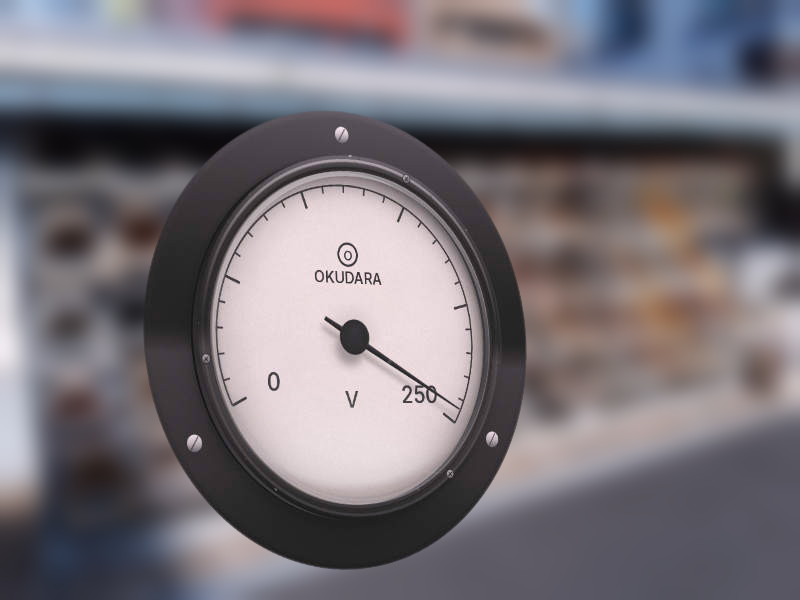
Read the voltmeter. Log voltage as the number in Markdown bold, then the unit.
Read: **245** V
